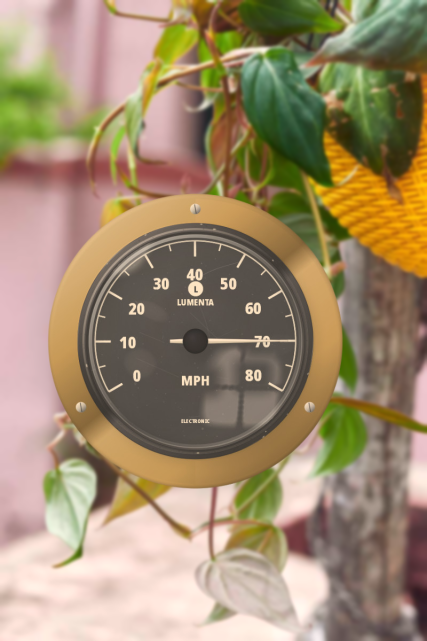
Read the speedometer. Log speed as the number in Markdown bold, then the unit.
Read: **70** mph
